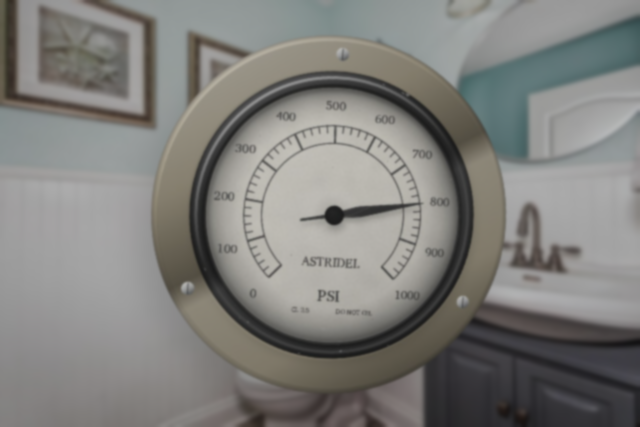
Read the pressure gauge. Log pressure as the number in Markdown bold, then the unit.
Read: **800** psi
